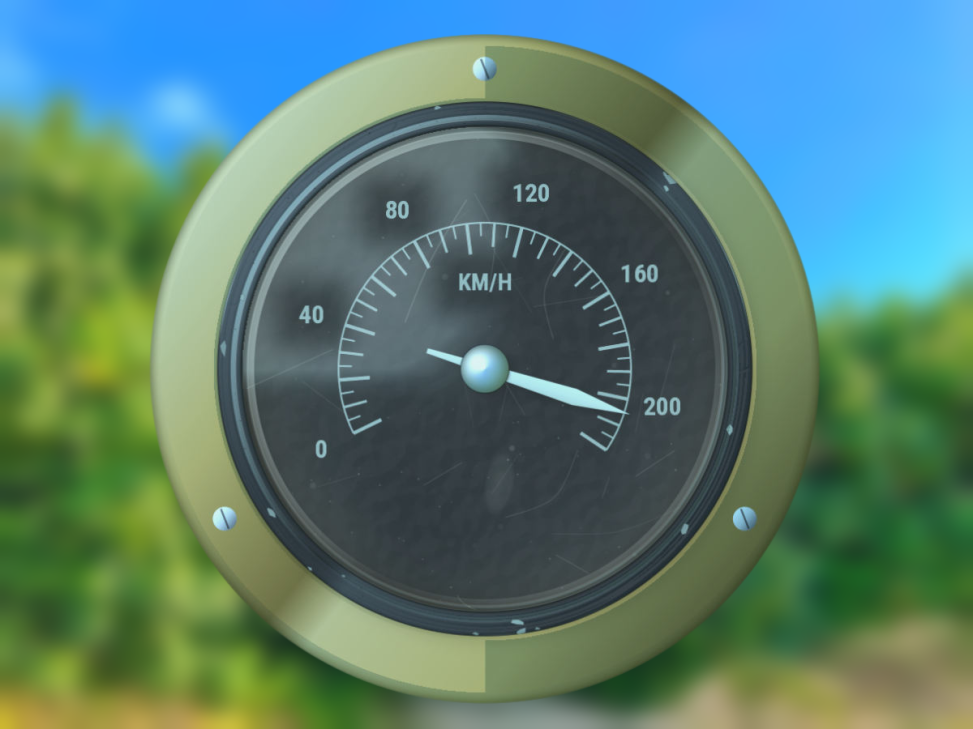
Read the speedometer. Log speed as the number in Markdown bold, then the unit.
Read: **205** km/h
